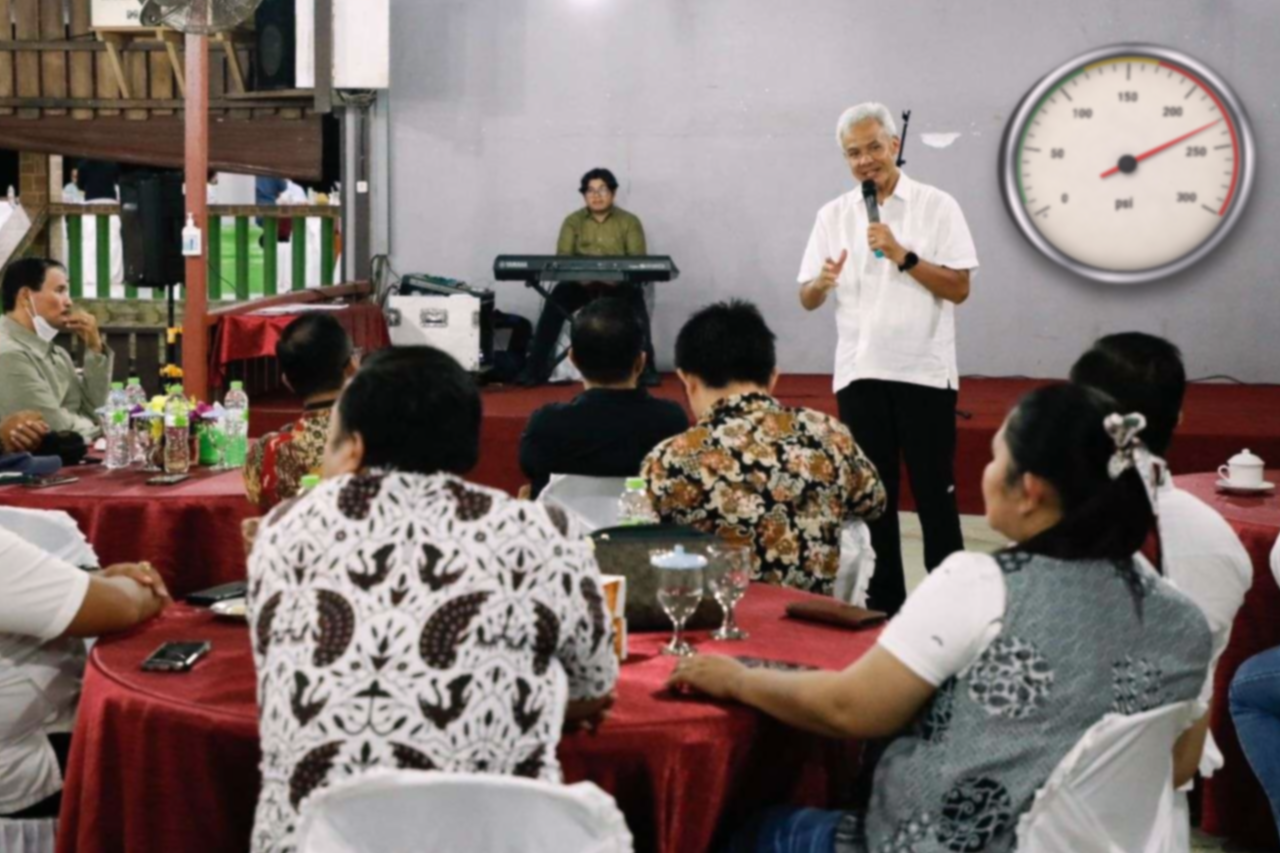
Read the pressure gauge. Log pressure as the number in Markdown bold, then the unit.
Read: **230** psi
